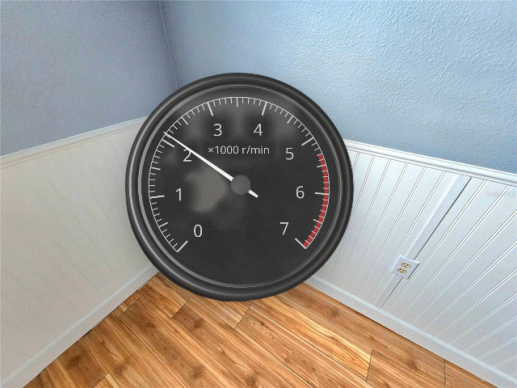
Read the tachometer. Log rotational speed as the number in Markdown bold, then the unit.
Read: **2100** rpm
